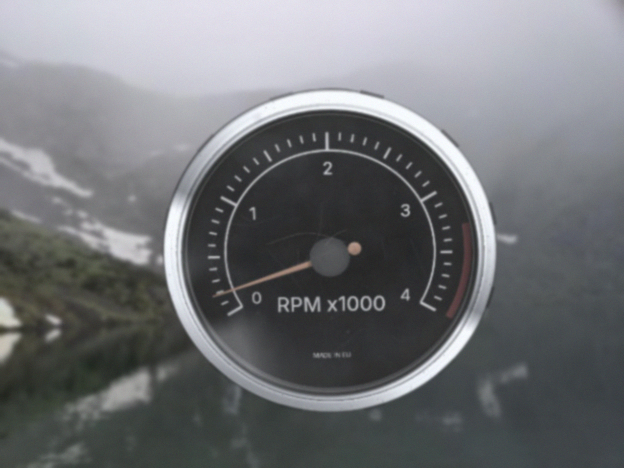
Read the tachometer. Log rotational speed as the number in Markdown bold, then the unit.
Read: **200** rpm
